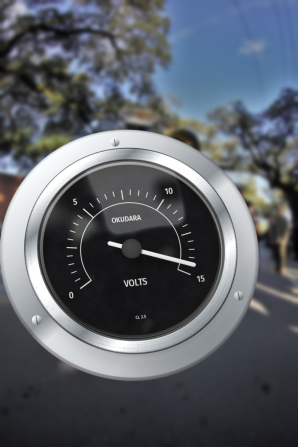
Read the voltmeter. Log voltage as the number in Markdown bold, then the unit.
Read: **14.5** V
